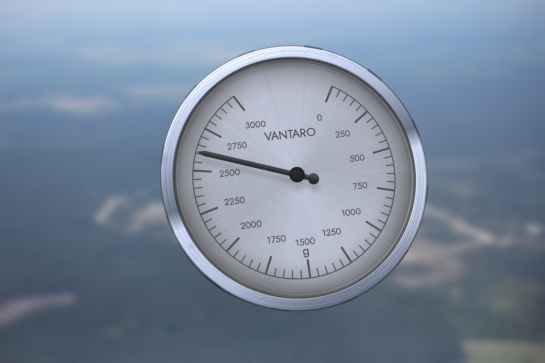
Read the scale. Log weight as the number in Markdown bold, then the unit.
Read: **2600** g
